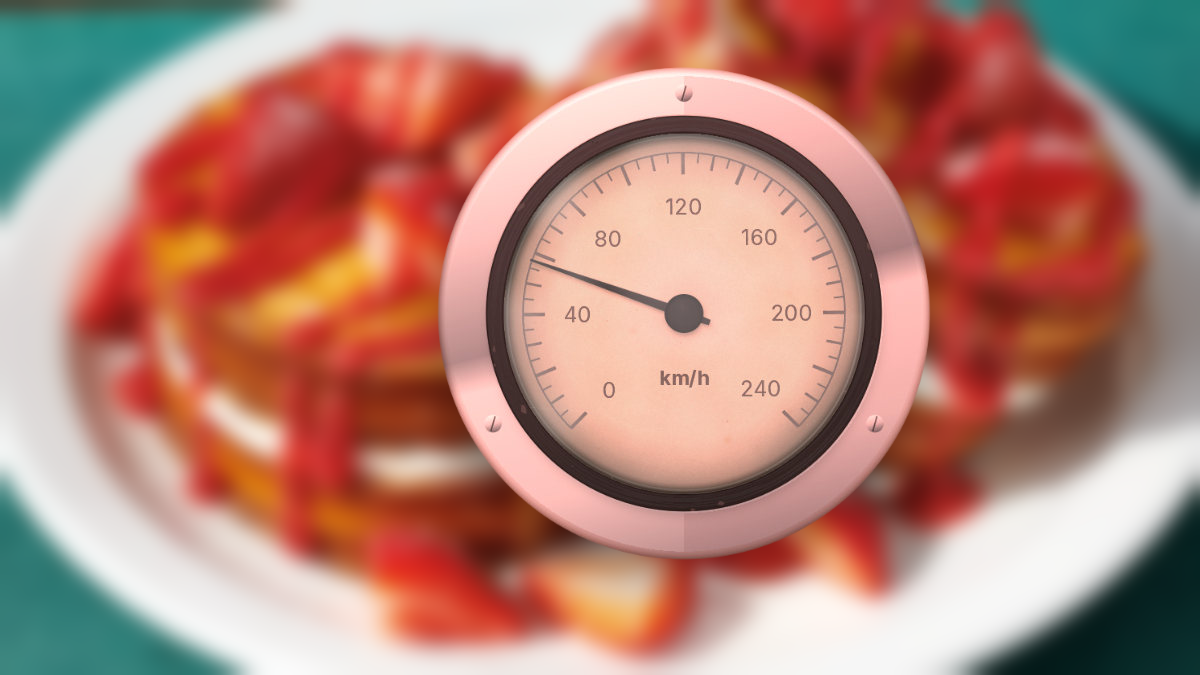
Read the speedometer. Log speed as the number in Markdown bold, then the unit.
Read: **57.5** km/h
